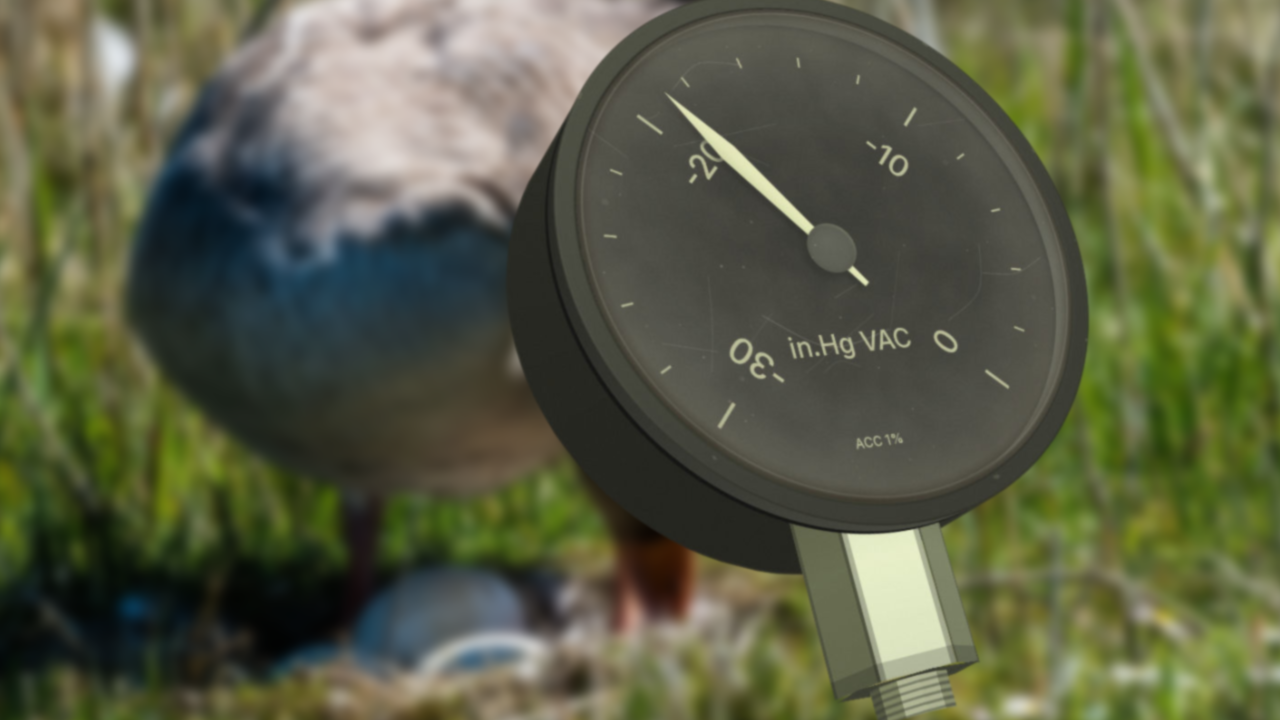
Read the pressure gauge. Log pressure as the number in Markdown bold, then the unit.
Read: **-19** inHg
